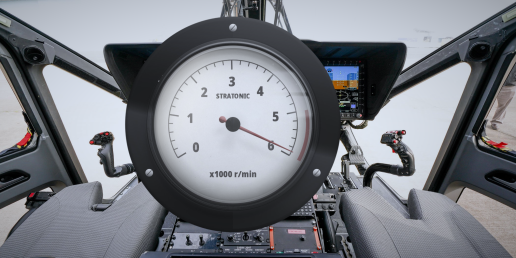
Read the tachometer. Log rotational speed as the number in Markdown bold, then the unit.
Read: **5900** rpm
